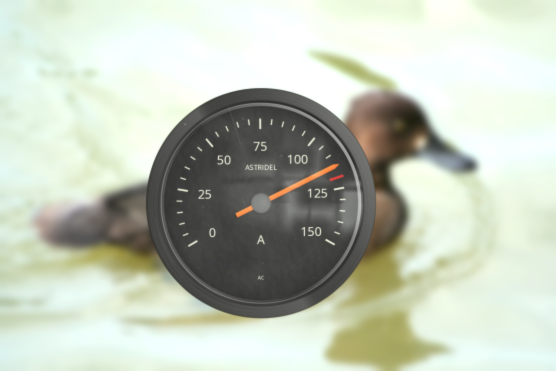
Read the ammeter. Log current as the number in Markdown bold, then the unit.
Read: **115** A
